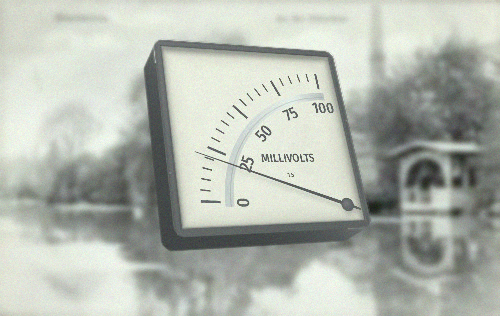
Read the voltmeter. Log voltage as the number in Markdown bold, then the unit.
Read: **20** mV
